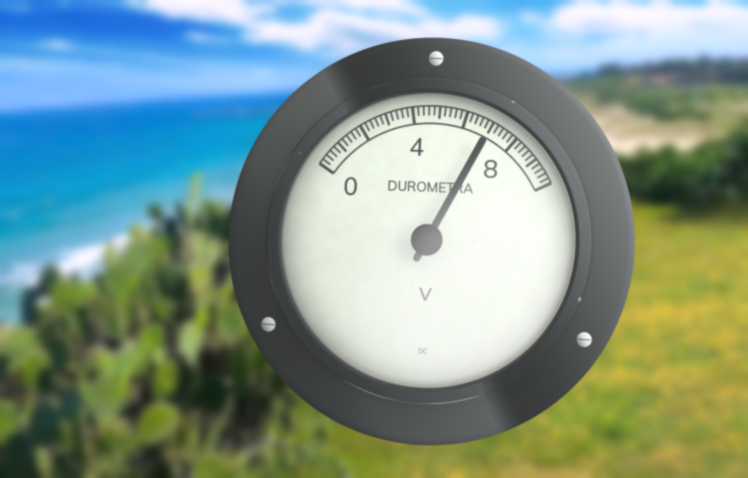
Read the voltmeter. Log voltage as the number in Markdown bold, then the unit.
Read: **7** V
